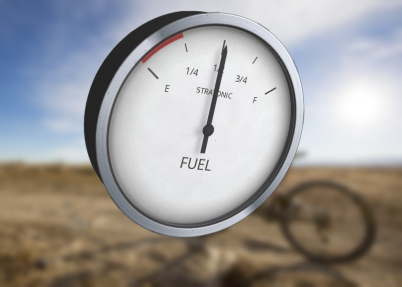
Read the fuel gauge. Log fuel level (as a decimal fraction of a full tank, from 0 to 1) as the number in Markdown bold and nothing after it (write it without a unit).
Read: **0.5**
